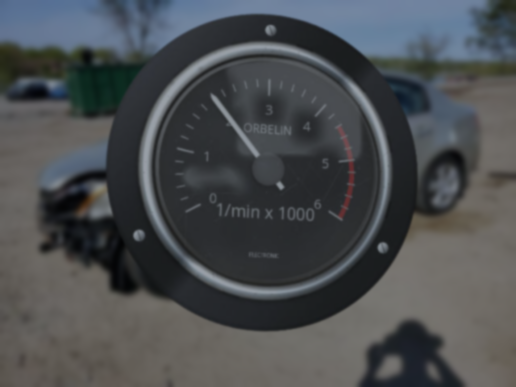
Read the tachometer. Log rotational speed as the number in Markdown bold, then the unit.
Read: **2000** rpm
